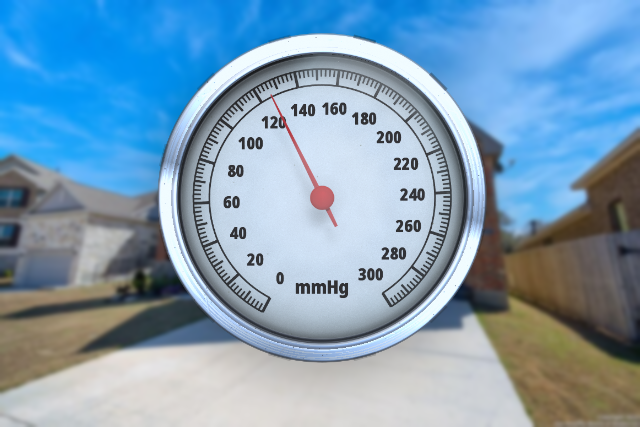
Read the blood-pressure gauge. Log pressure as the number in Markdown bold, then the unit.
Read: **126** mmHg
